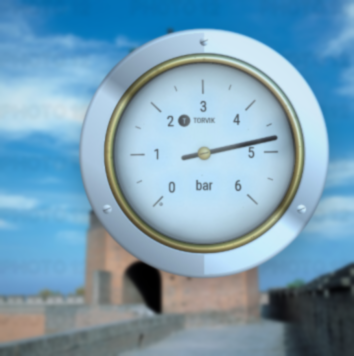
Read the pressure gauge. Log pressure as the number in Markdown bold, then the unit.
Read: **4.75** bar
